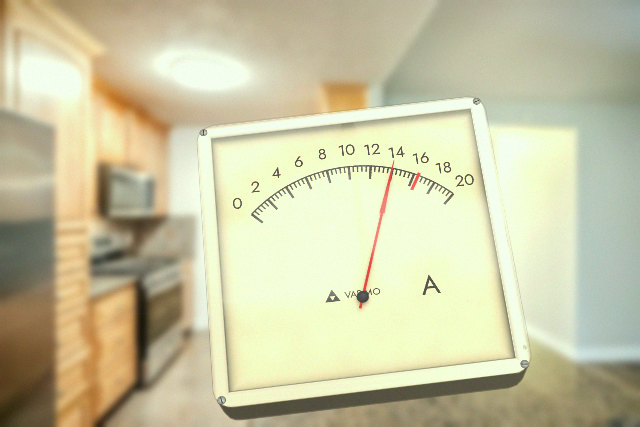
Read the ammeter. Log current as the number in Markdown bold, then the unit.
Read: **14** A
